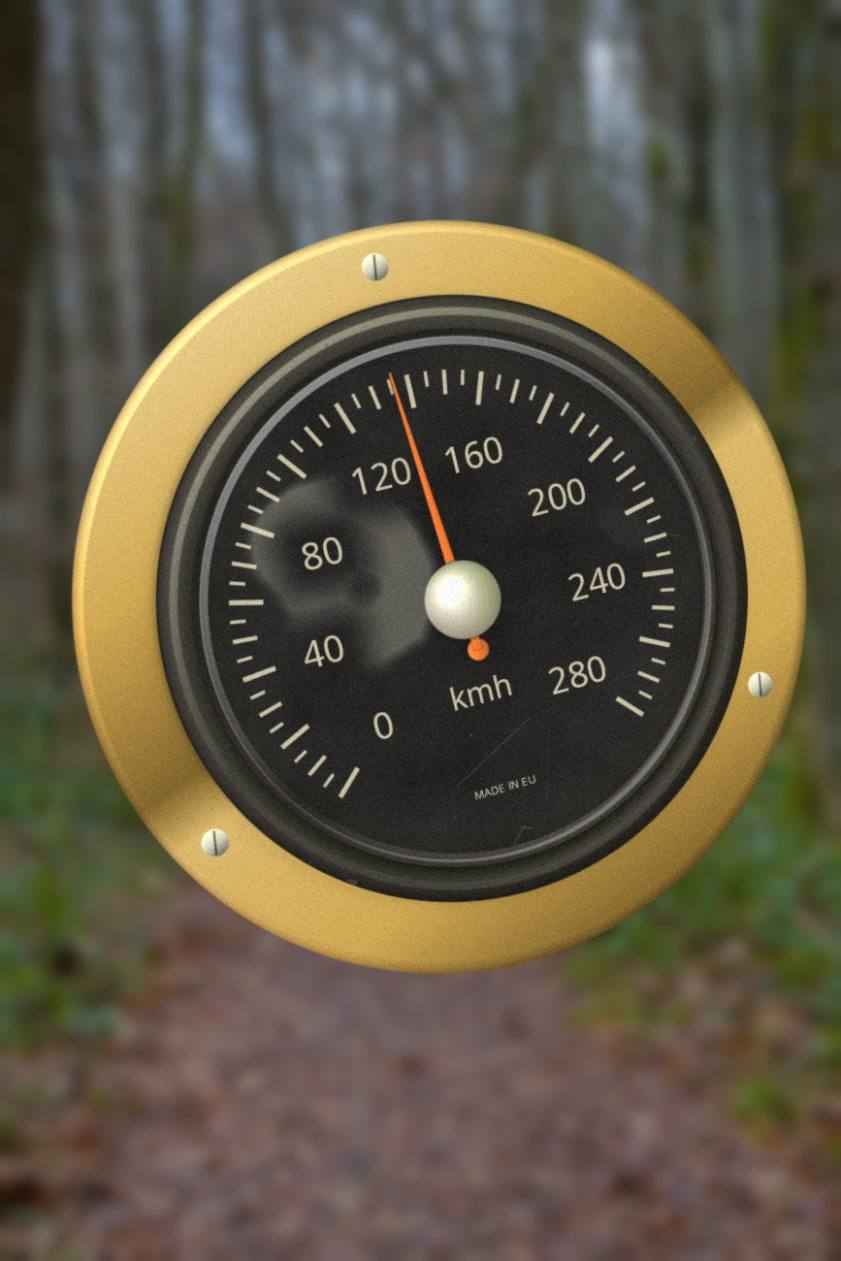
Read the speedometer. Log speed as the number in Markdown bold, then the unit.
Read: **135** km/h
